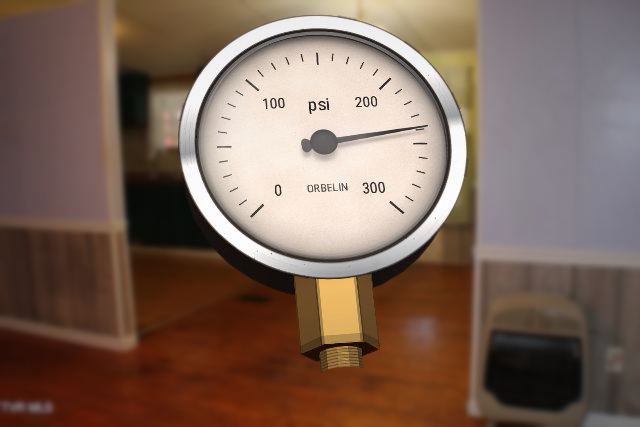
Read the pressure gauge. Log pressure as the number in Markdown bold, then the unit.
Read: **240** psi
